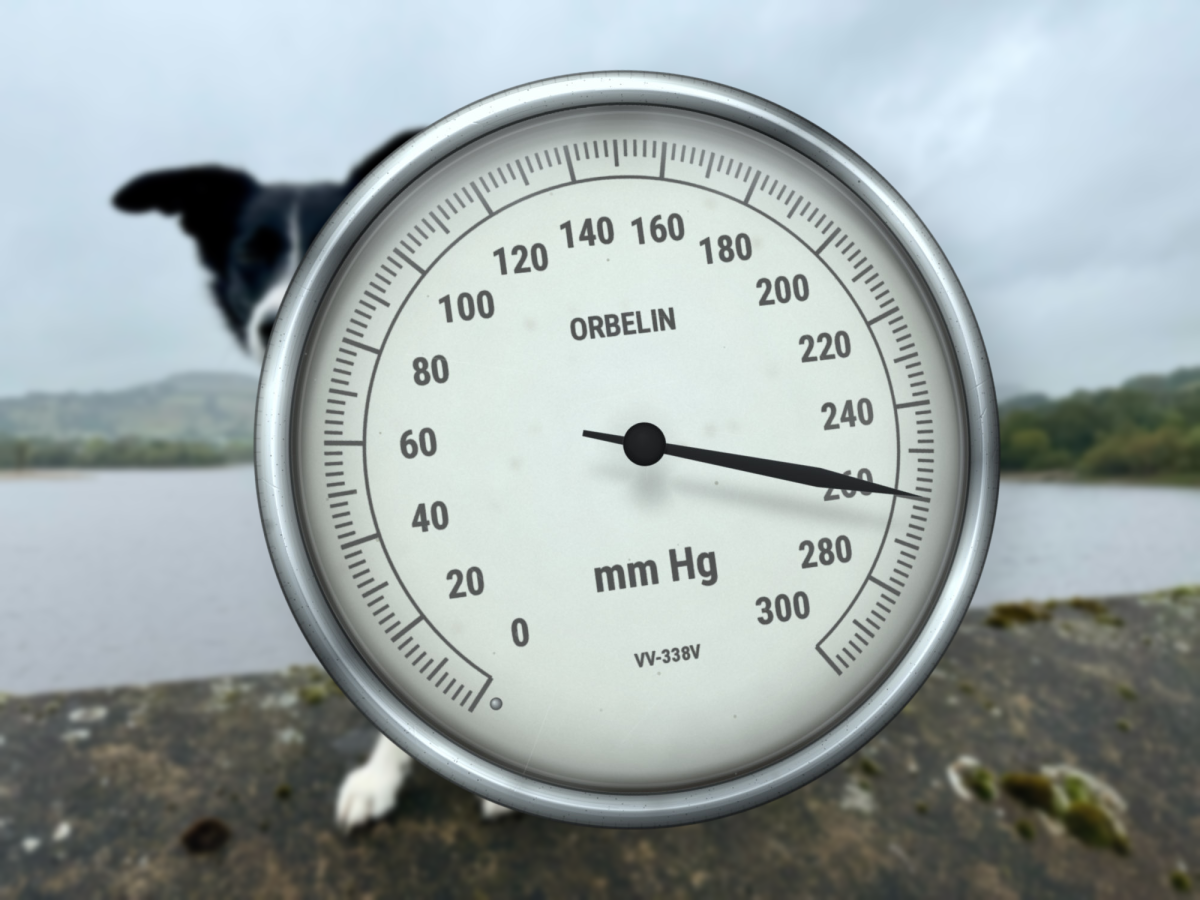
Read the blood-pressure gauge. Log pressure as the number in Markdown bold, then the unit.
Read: **260** mmHg
